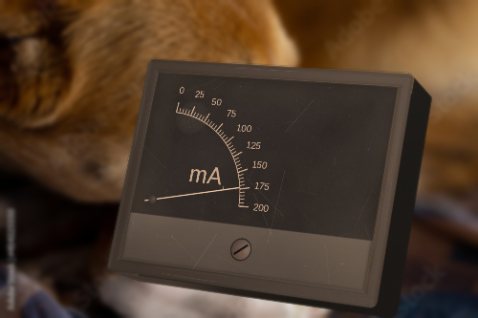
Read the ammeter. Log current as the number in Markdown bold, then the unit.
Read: **175** mA
